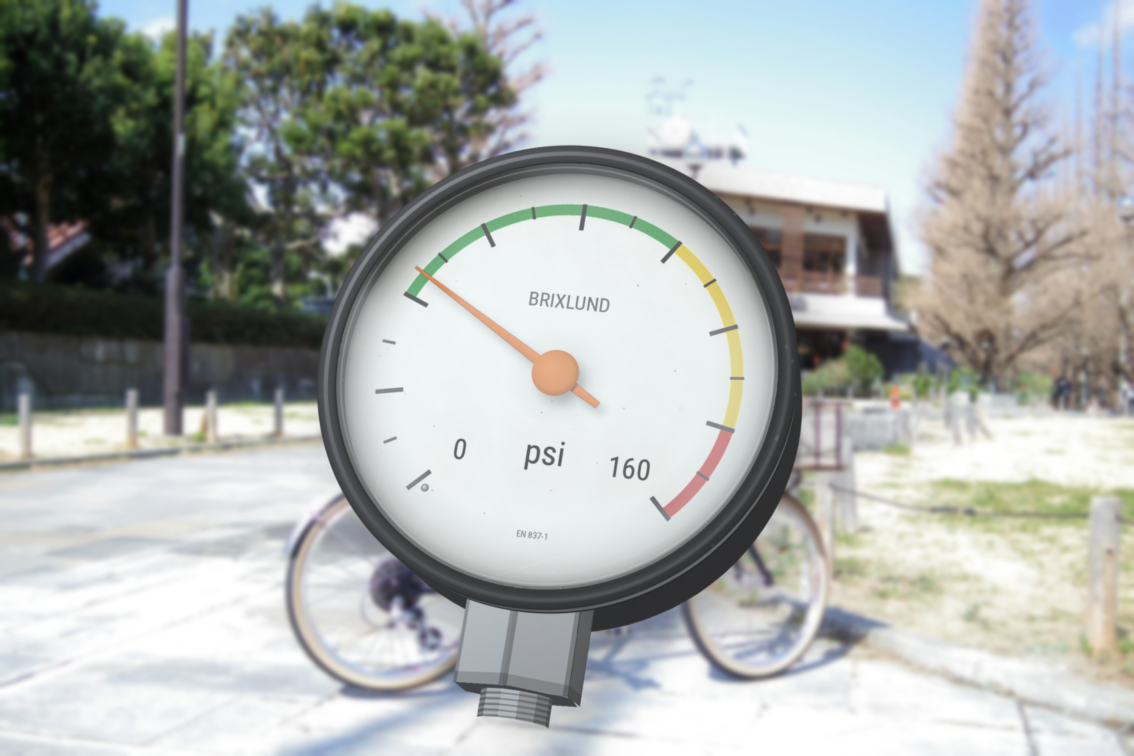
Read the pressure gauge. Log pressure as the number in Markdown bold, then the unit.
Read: **45** psi
